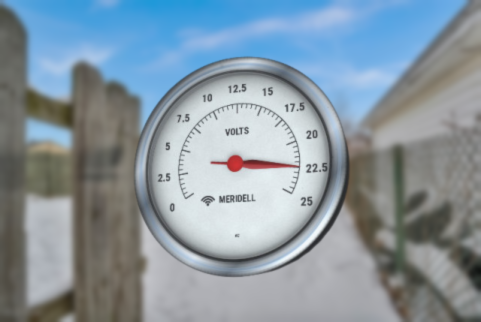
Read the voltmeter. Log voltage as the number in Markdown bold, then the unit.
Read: **22.5** V
